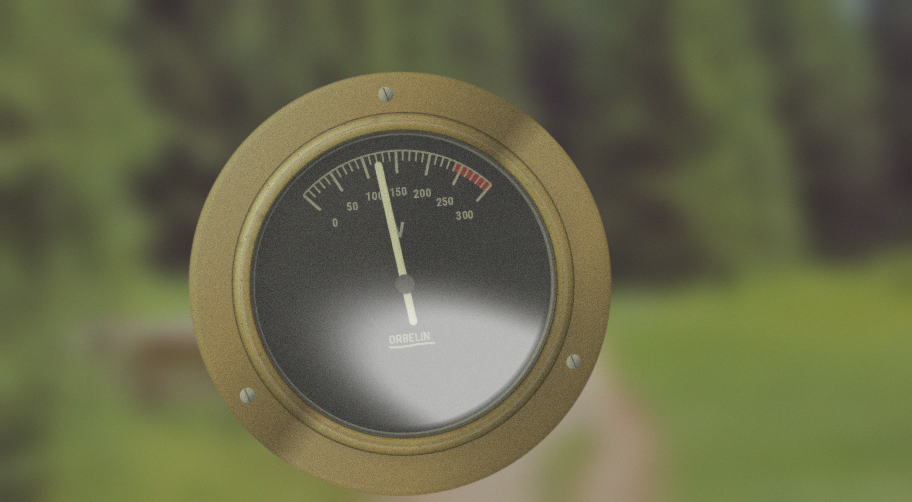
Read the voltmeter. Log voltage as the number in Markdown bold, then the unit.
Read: **120** V
